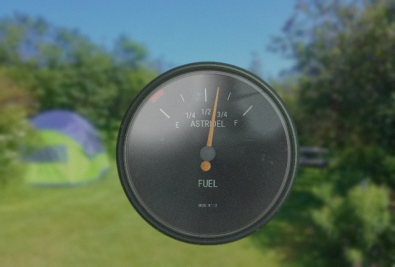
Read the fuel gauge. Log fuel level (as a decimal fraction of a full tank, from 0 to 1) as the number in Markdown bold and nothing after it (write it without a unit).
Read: **0.625**
